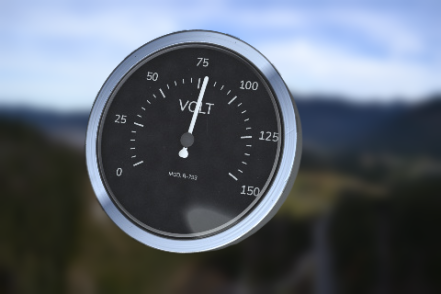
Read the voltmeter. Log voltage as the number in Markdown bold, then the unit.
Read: **80** V
